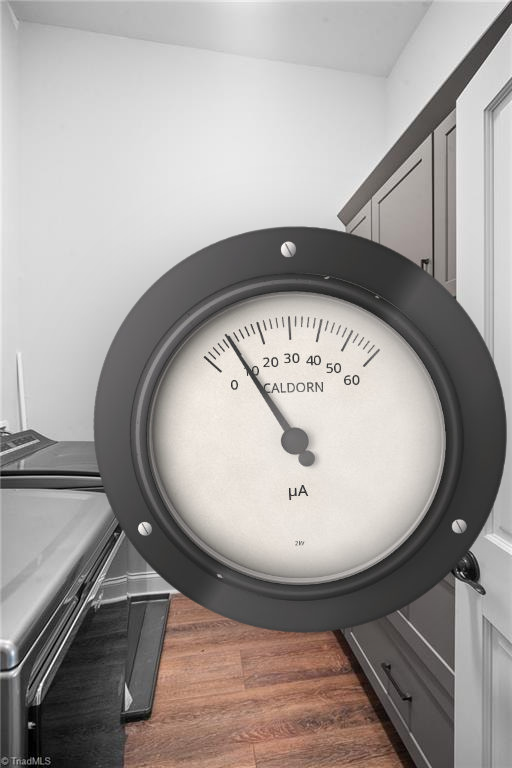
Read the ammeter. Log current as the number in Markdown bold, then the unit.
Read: **10** µA
